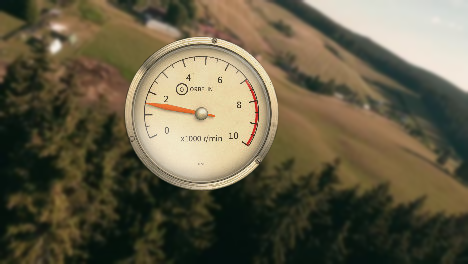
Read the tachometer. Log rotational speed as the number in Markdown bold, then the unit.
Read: **1500** rpm
